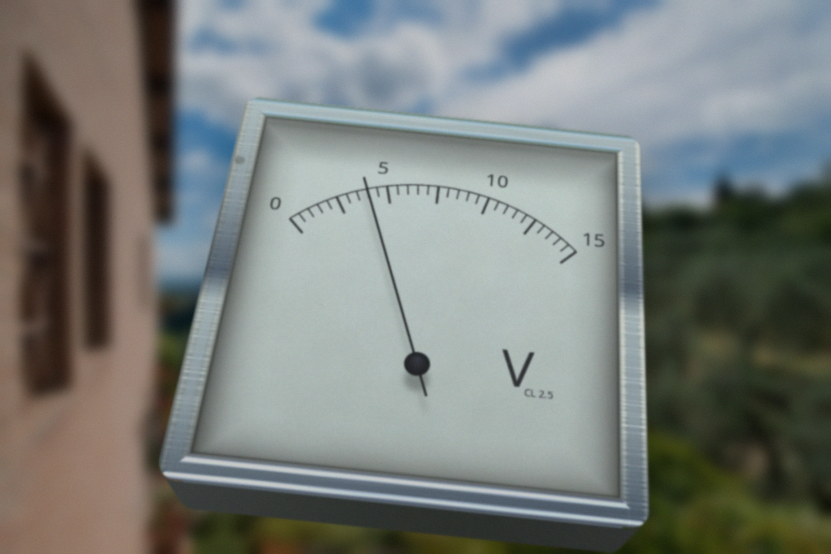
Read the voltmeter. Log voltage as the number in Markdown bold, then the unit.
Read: **4** V
